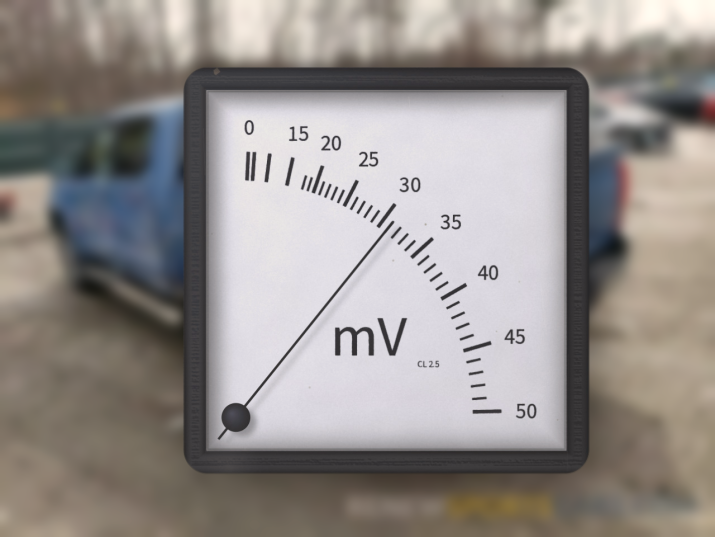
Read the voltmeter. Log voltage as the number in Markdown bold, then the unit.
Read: **31** mV
